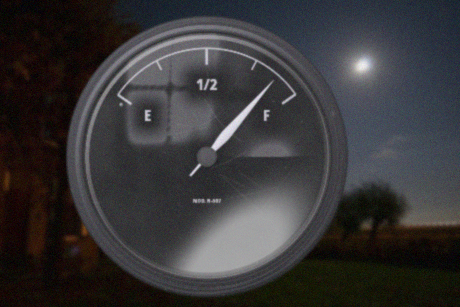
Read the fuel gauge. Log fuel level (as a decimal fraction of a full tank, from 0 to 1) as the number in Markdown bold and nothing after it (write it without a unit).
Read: **0.875**
